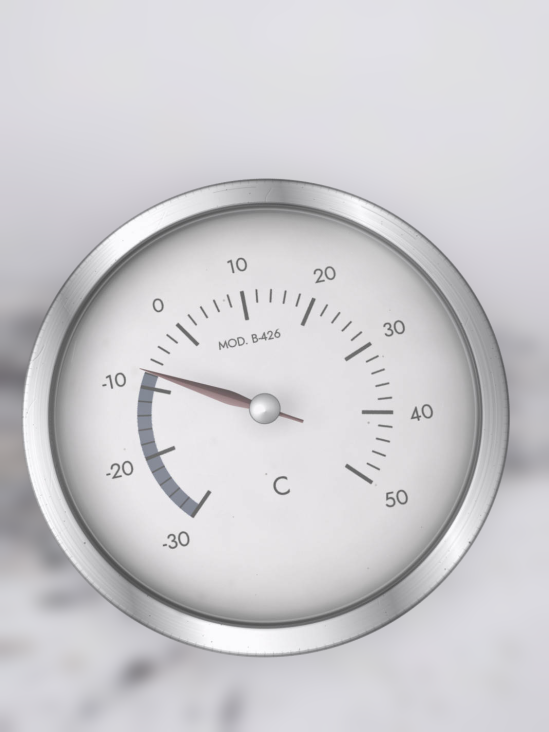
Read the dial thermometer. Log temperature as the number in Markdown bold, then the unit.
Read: **-8** °C
